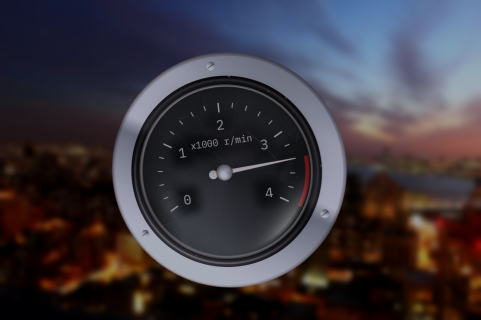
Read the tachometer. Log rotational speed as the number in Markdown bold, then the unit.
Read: **3400** rpm
